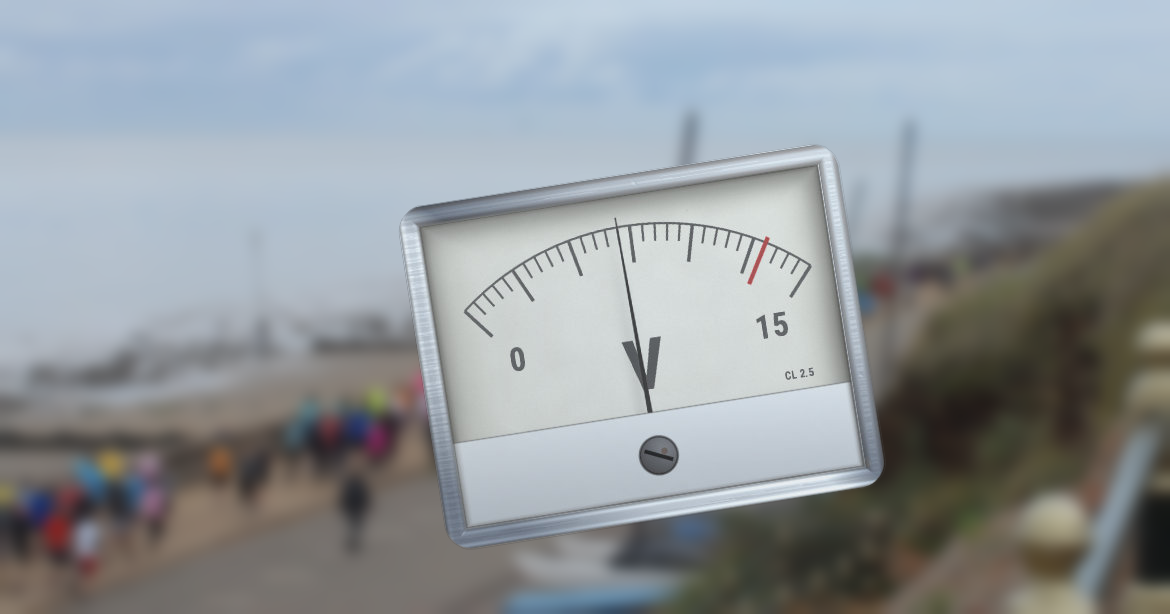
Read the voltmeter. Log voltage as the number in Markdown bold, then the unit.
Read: **7** V
